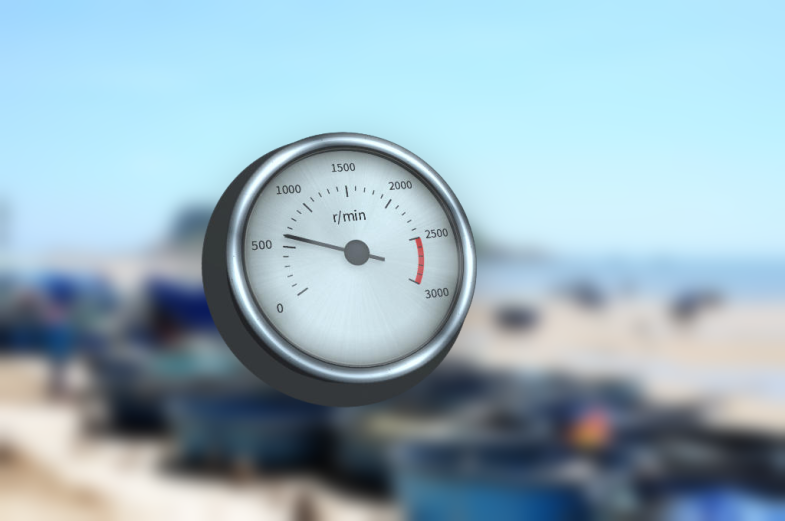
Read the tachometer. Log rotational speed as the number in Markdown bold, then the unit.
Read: **600** rpm
